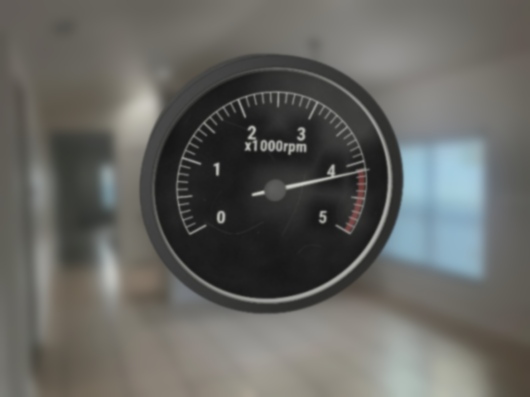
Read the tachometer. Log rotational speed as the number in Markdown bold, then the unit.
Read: **4100** rpm
